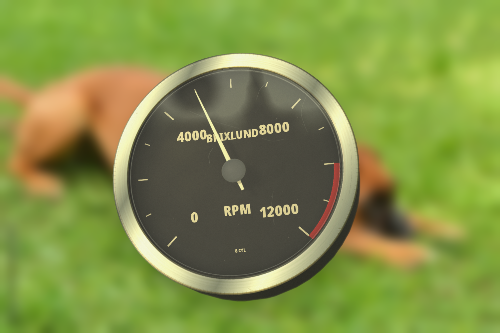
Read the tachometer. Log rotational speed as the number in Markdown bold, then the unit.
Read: **5000** rpm
